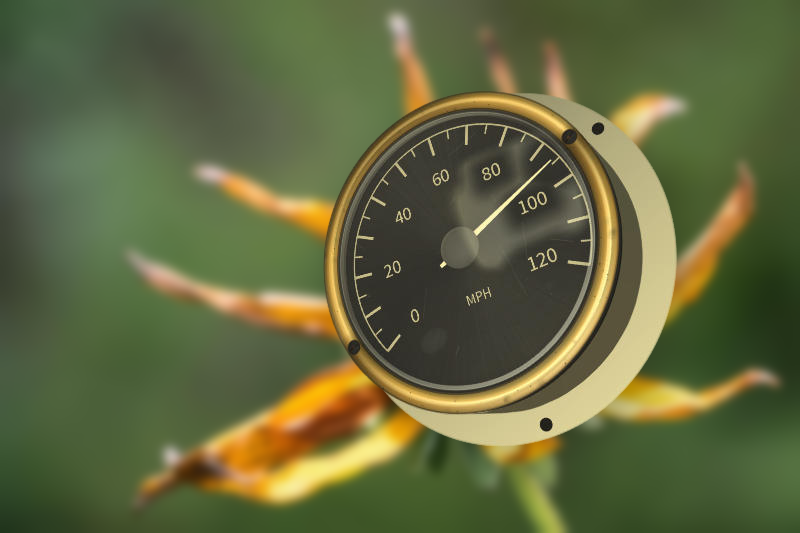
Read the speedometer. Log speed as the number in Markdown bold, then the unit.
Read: **95** mph
